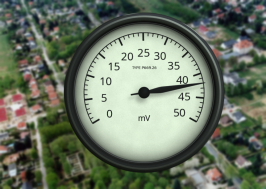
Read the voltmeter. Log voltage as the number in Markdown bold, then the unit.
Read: **42** mV
